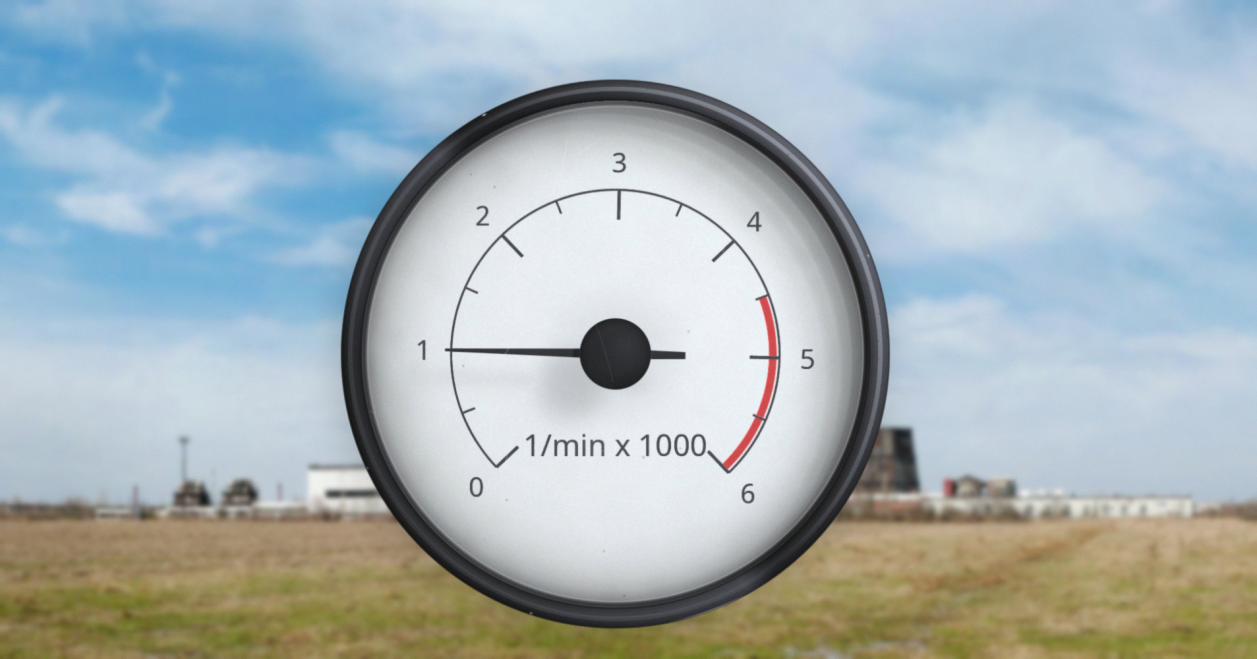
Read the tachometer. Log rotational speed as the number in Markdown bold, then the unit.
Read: **1000** rpm
